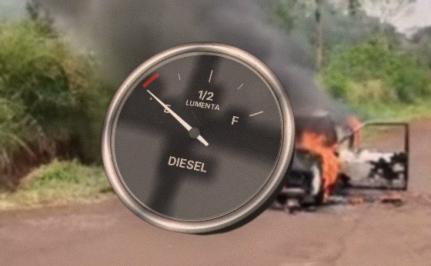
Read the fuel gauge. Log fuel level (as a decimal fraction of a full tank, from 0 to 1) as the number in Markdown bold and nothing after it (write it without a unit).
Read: **0**
